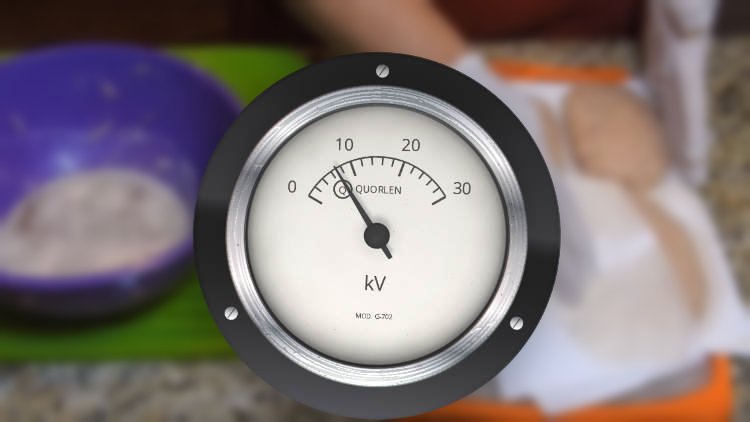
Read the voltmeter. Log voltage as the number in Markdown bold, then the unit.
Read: **7** kV
